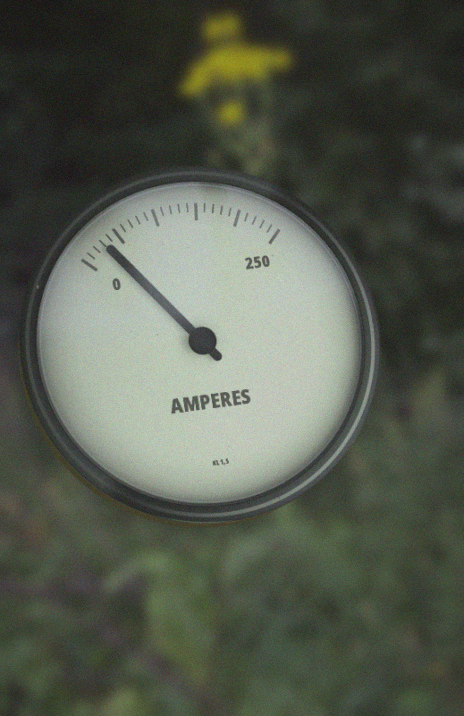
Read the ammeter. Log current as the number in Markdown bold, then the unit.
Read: **30** A
